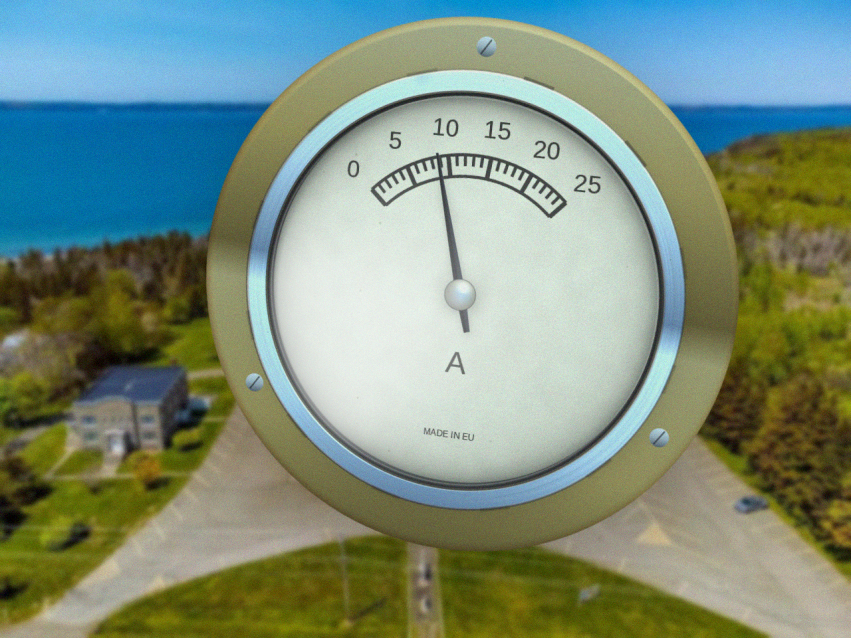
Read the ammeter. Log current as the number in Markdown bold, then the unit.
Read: **9** A
